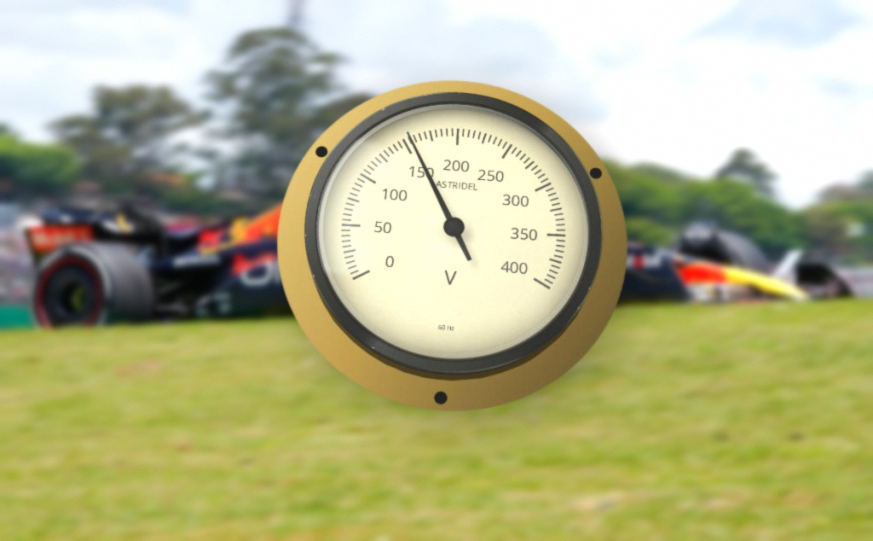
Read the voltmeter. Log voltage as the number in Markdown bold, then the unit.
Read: **155** V
